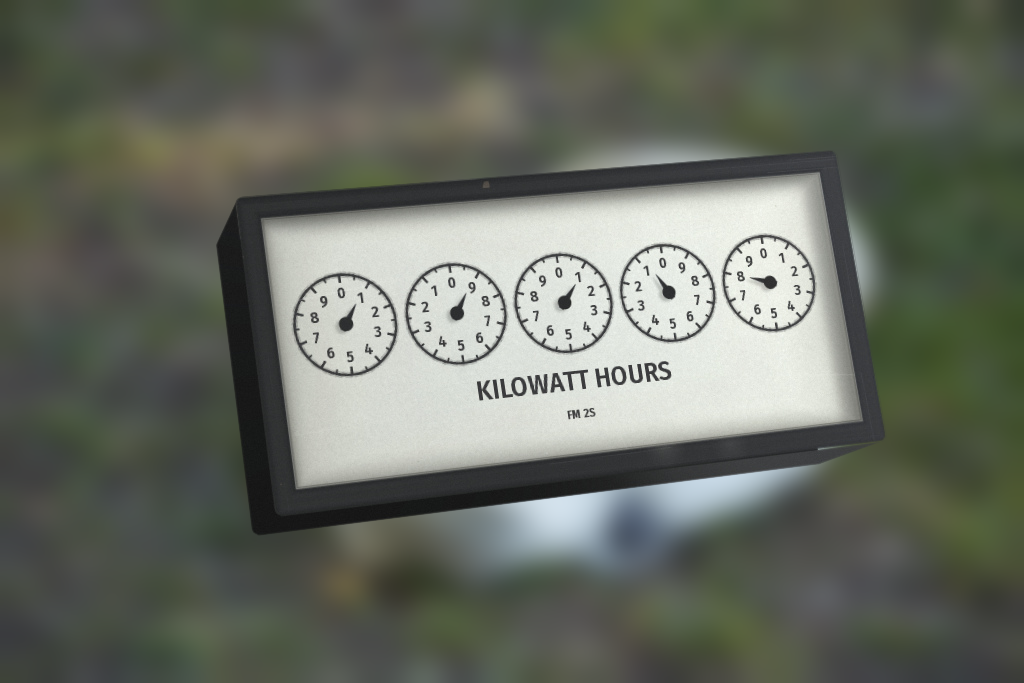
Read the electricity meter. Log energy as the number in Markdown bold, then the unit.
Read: **9108** kWh
